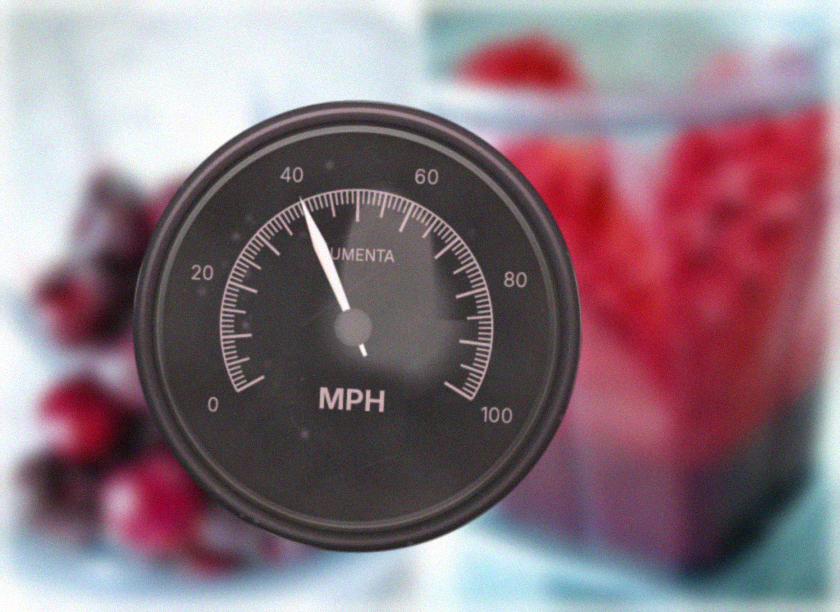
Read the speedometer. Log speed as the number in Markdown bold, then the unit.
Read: **40** mph
